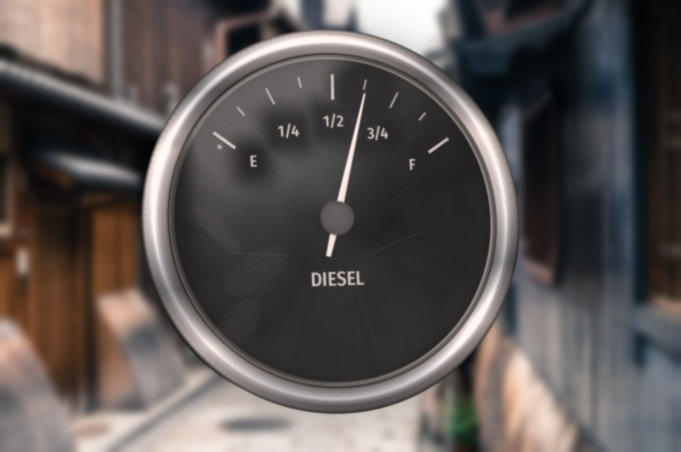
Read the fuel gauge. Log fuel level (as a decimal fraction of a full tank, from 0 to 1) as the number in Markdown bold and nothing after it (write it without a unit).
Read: **0.625**
